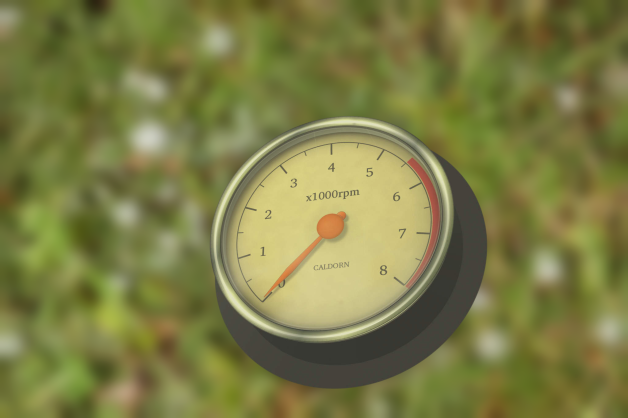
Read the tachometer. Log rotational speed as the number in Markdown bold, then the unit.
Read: **0** rpm
